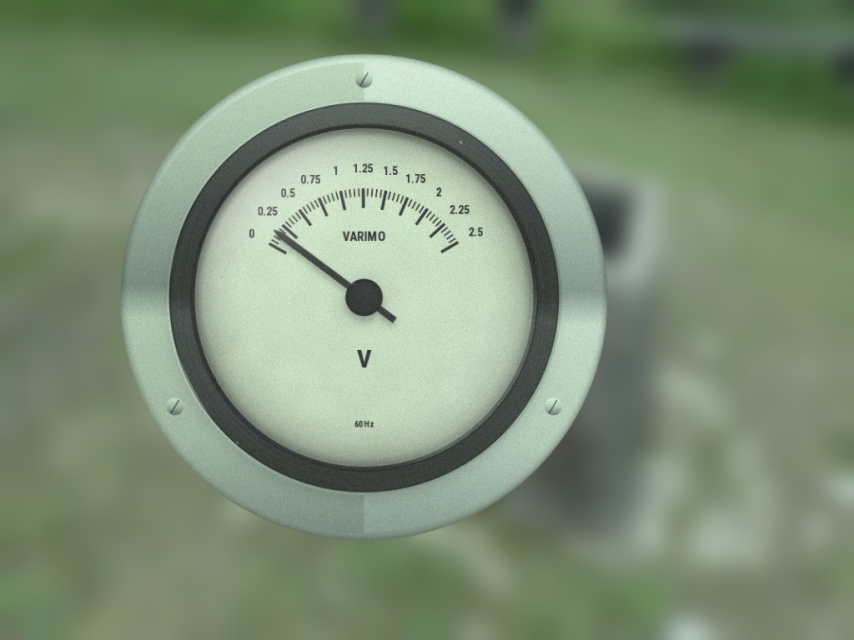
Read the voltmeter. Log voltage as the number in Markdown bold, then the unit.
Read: **0.15** V
